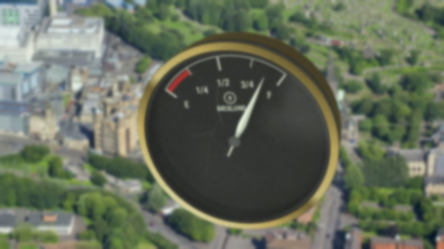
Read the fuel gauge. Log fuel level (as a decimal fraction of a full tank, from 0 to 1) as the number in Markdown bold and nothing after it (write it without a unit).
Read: **0.875**
